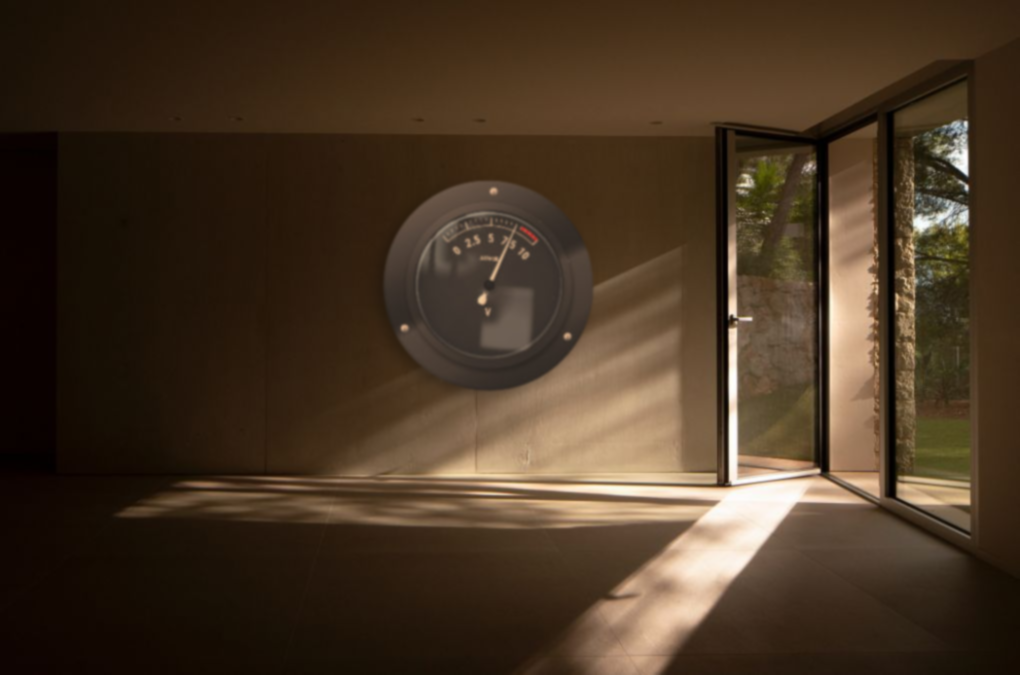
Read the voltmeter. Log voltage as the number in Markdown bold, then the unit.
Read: **7.5** V
